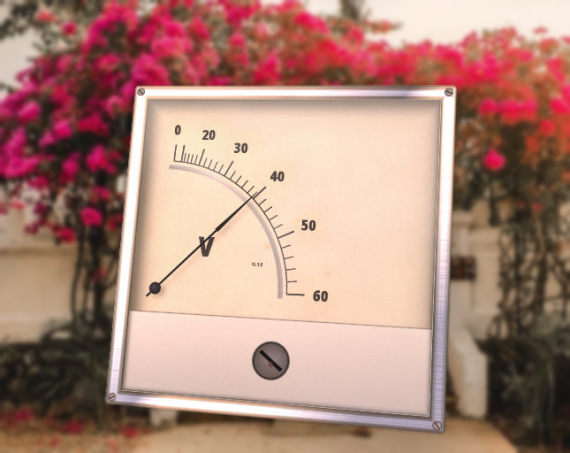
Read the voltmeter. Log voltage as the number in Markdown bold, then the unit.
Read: **40** V
